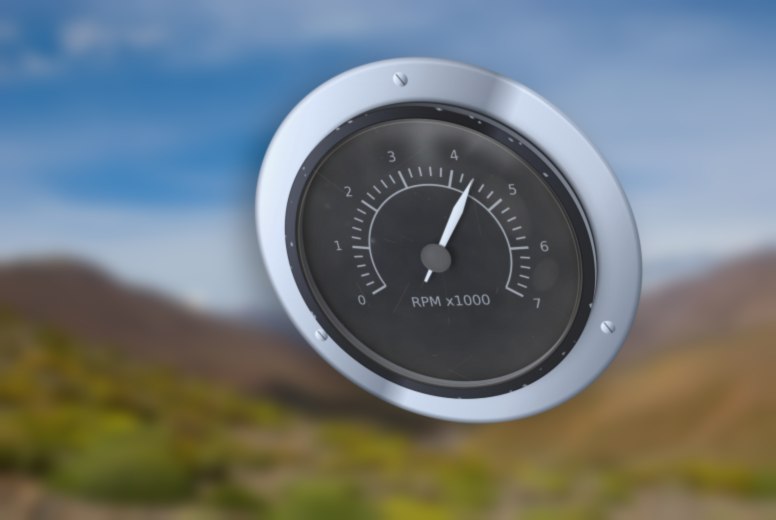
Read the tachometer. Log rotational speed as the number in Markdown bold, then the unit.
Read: **4400** rpm
